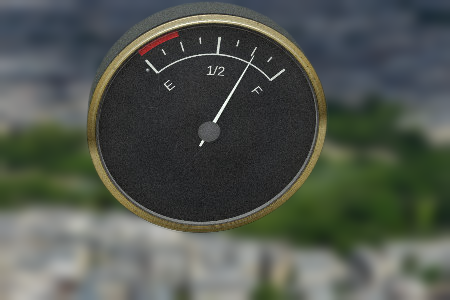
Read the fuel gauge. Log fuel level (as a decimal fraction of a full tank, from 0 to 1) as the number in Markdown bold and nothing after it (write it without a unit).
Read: **0.75**
